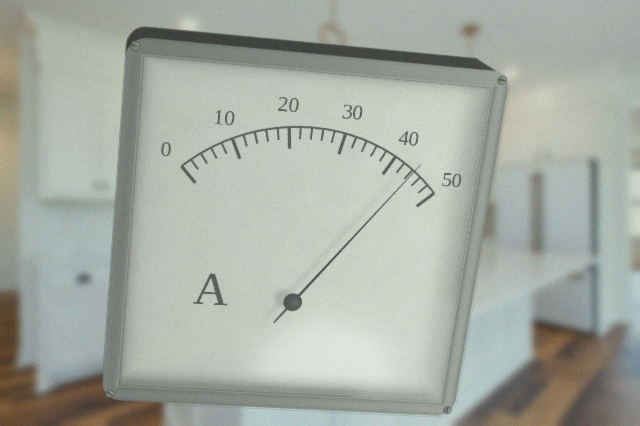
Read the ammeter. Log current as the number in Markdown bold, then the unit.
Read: **44** A
